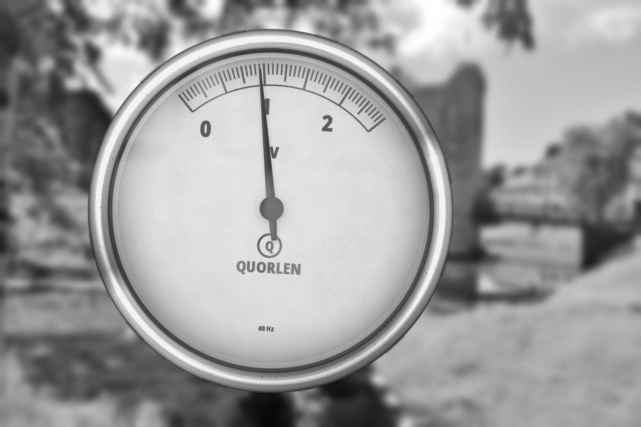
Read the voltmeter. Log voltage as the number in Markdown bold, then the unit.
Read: **0.95** V
